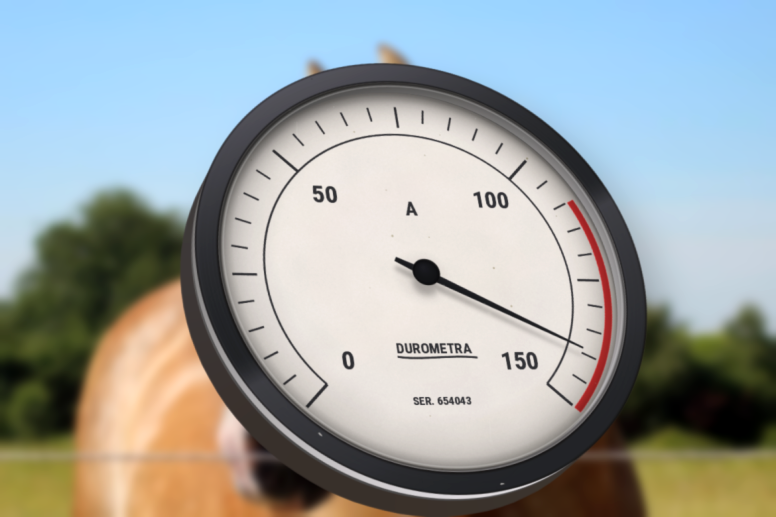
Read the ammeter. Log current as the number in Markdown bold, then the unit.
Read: **140** A
